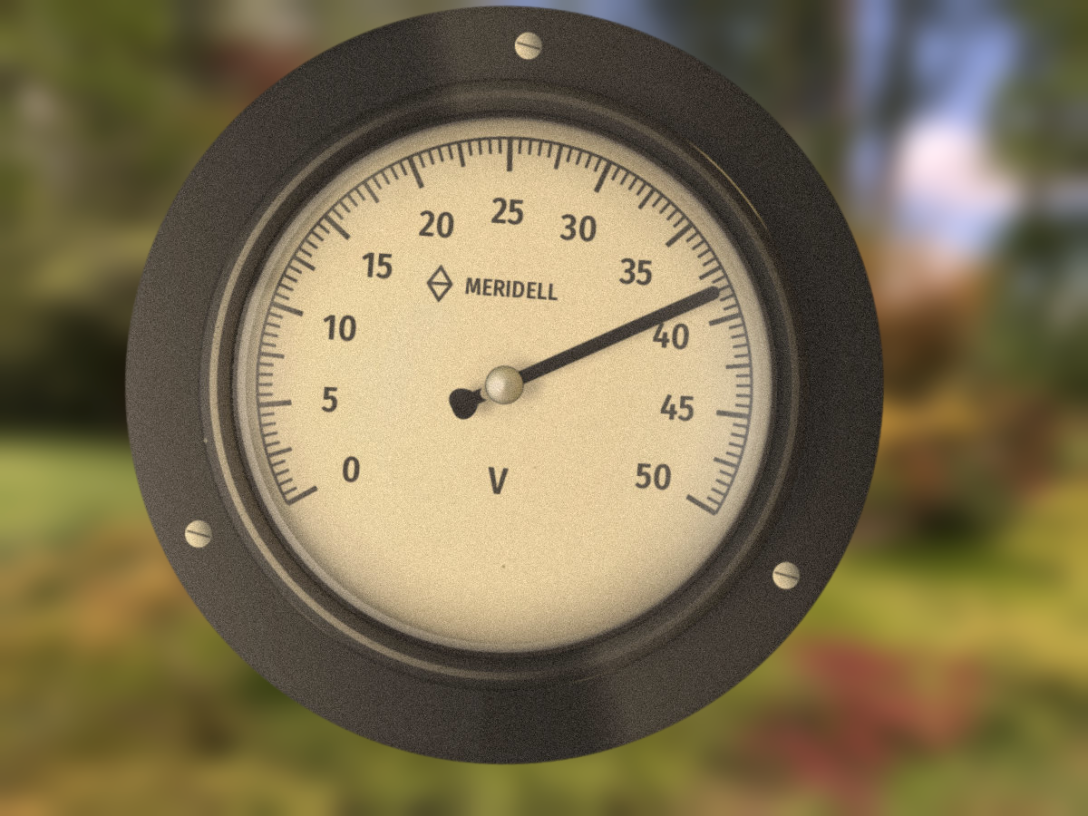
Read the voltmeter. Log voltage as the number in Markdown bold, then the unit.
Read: **38.5** V
